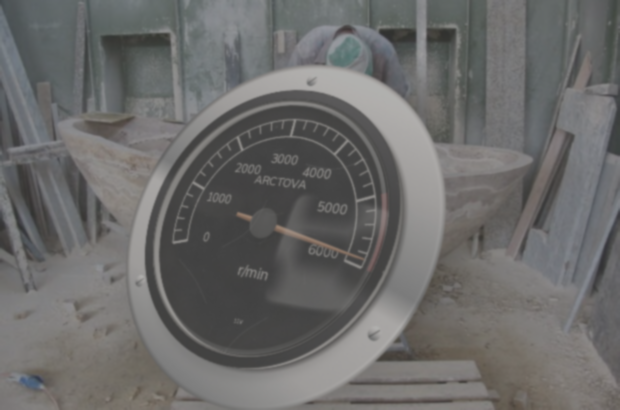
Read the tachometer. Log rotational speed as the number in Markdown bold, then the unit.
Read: **5900** rpm
